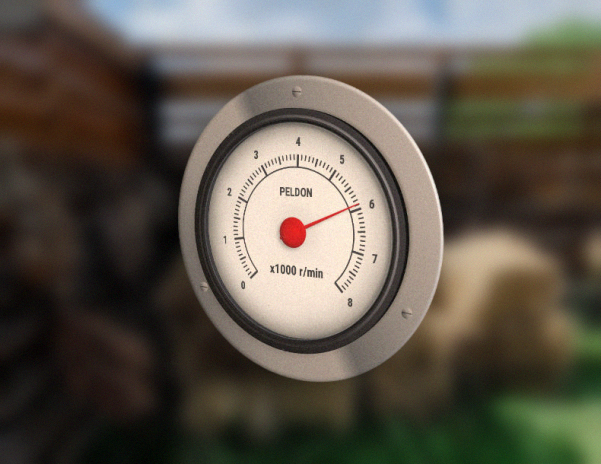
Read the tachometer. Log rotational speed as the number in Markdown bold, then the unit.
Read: **5900** rpm
